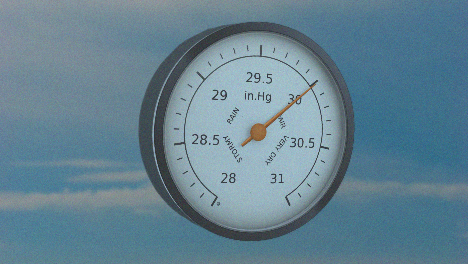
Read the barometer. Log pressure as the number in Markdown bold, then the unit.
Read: **30** inHg
